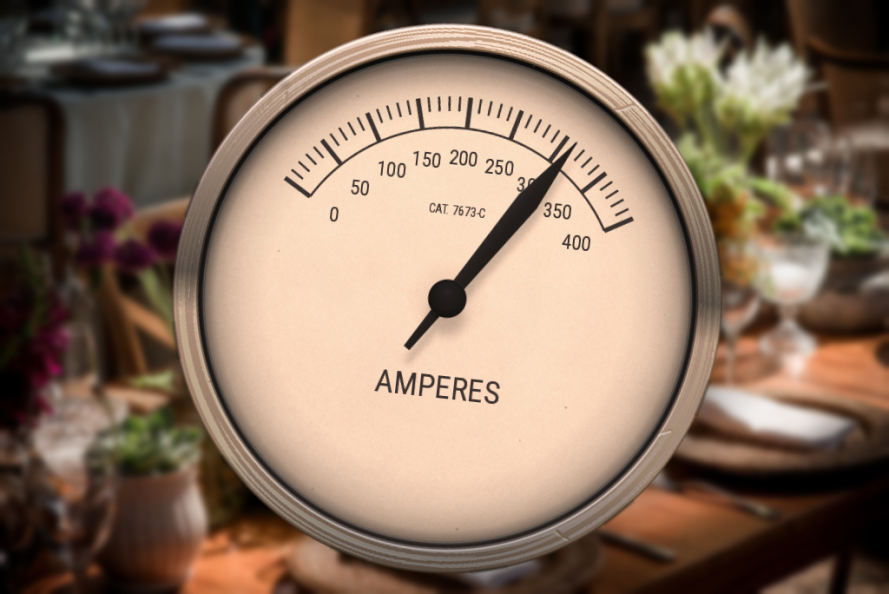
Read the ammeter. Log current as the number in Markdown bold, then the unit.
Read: **310** A
